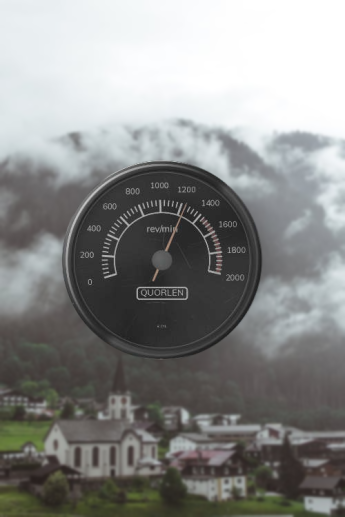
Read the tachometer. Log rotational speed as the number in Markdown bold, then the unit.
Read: **1240** rpm
